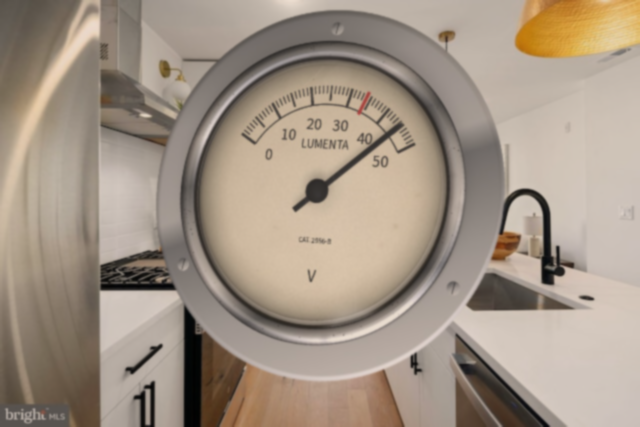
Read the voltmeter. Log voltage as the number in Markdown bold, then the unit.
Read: **45** V
